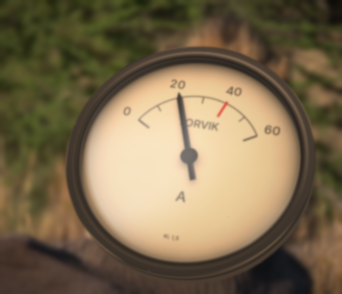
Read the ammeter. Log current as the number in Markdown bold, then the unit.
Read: **20** A
